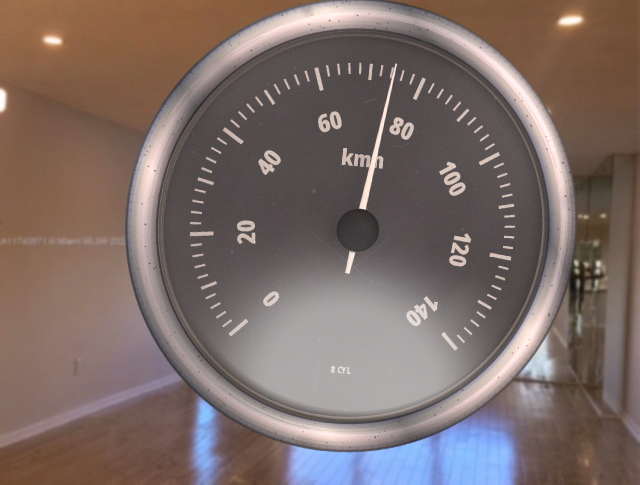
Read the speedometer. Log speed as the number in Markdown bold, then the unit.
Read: **74** km/h
